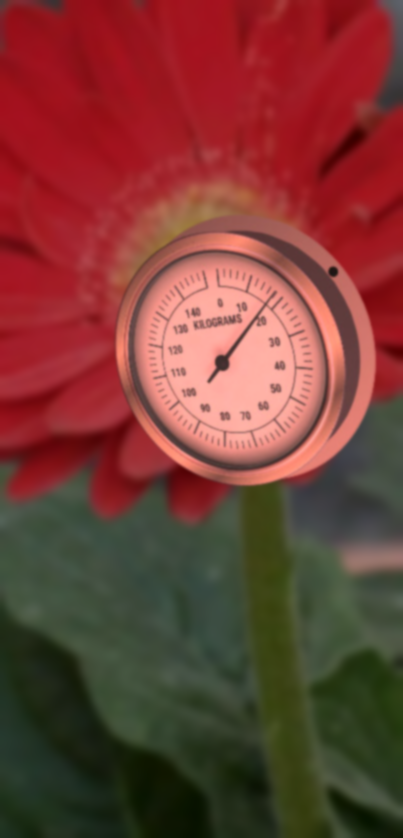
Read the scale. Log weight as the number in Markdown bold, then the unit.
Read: **18** kg
